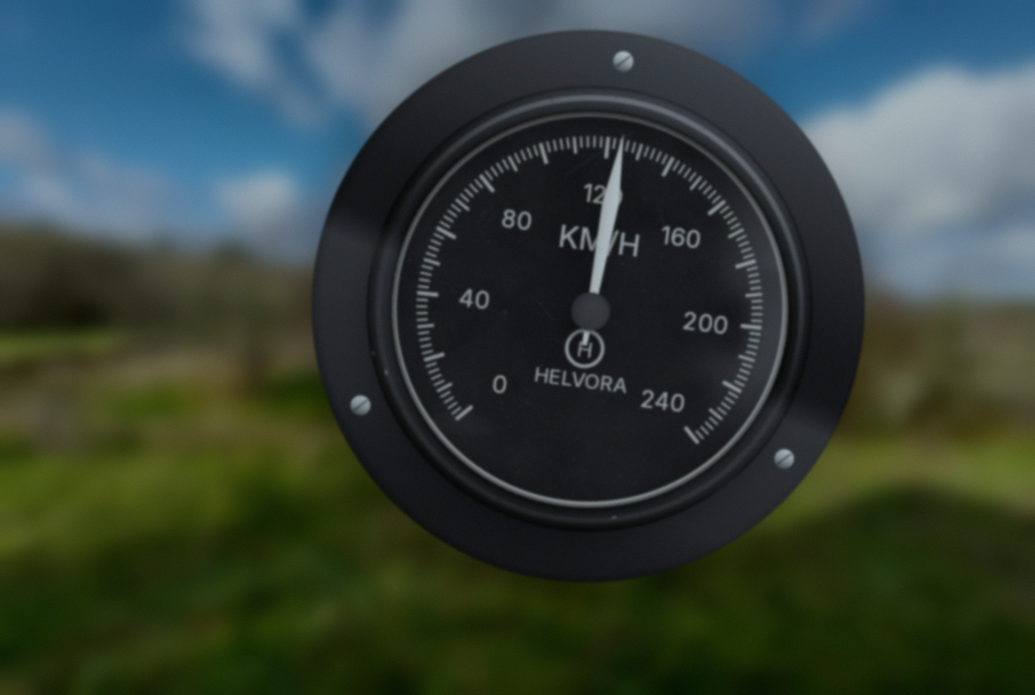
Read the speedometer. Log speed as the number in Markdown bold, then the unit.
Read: **124** km/h
